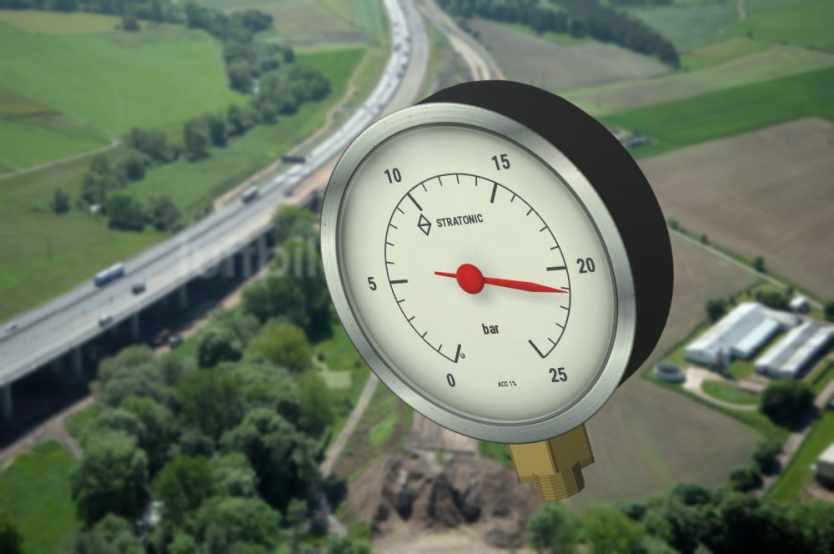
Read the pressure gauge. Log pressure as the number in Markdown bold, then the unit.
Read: **21** bar
